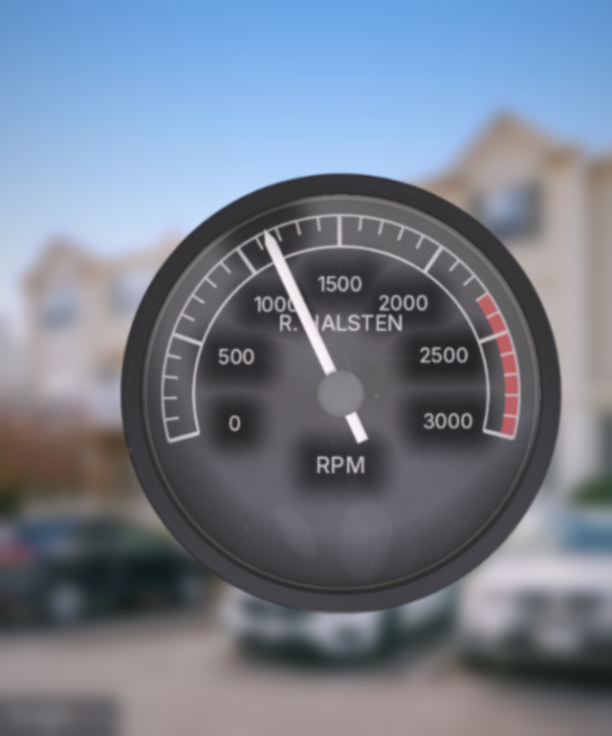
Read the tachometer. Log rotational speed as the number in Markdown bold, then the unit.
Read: **1150** rpm
